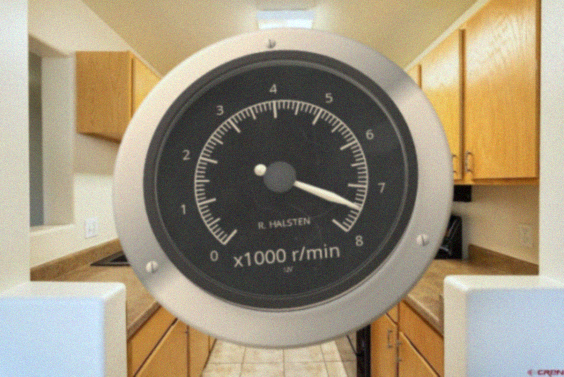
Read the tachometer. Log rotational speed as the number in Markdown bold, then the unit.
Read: **7500** rpm
